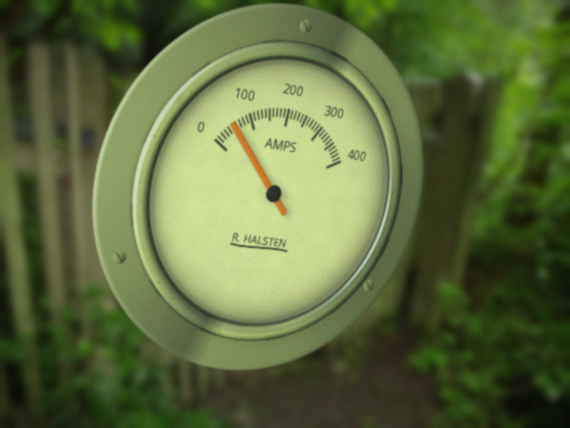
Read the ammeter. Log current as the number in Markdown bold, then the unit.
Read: **50** A
